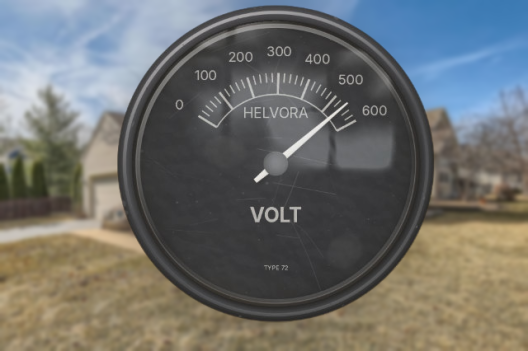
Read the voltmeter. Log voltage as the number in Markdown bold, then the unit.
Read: **540** V
